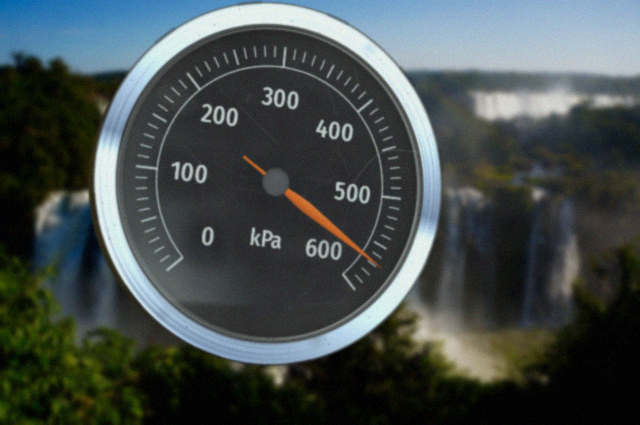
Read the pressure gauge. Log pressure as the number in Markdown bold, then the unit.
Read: **570** kPa
